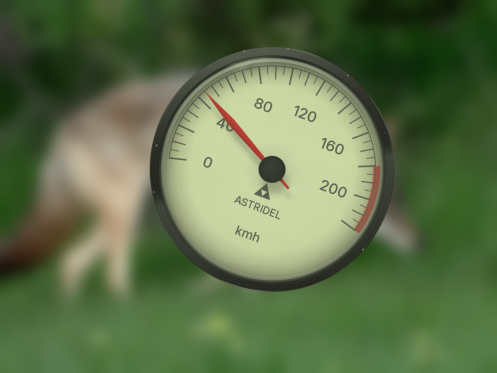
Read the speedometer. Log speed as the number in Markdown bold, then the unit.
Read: **45** km/h
